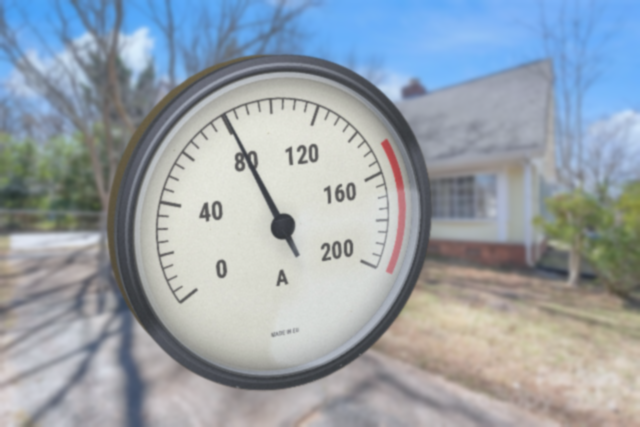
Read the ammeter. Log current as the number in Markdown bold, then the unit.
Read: **80** A
